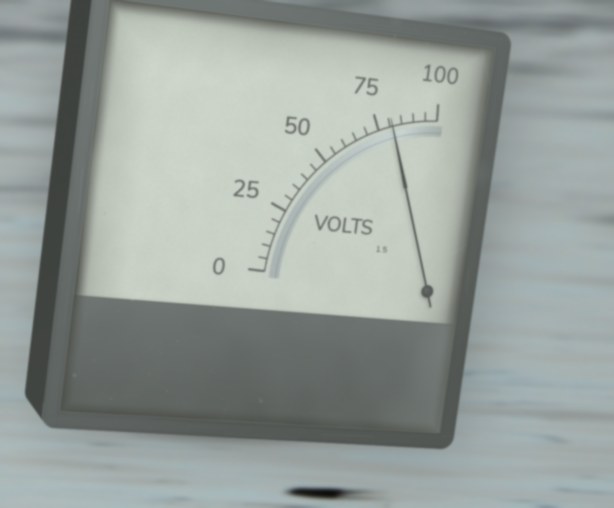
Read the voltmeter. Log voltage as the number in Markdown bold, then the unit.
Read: **80** V
